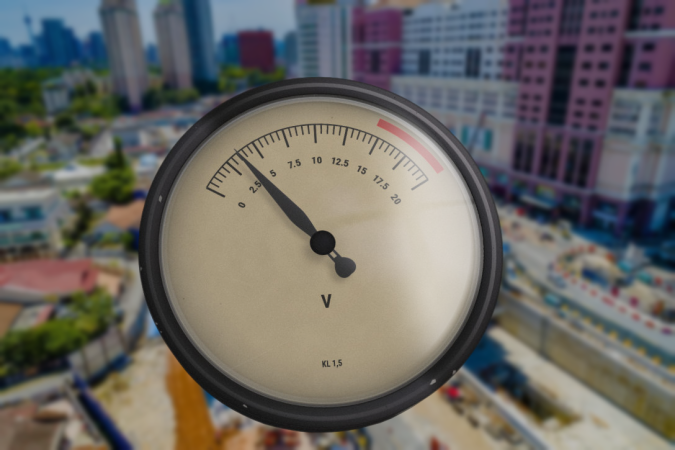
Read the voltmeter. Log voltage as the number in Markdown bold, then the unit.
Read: **3.5** V
